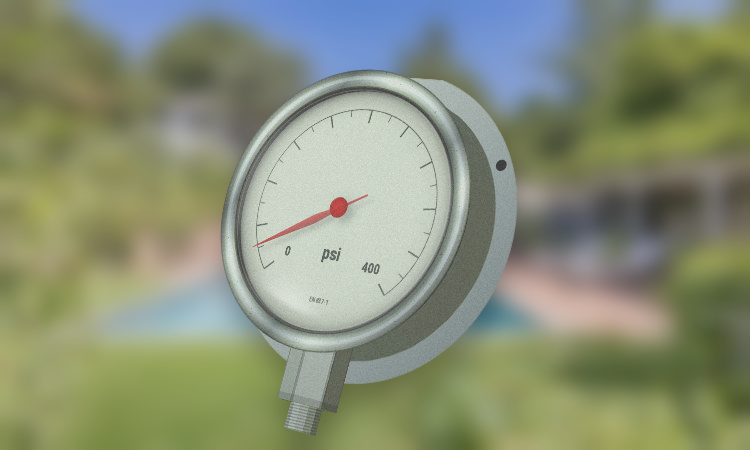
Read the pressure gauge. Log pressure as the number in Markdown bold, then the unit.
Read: **20** psi
